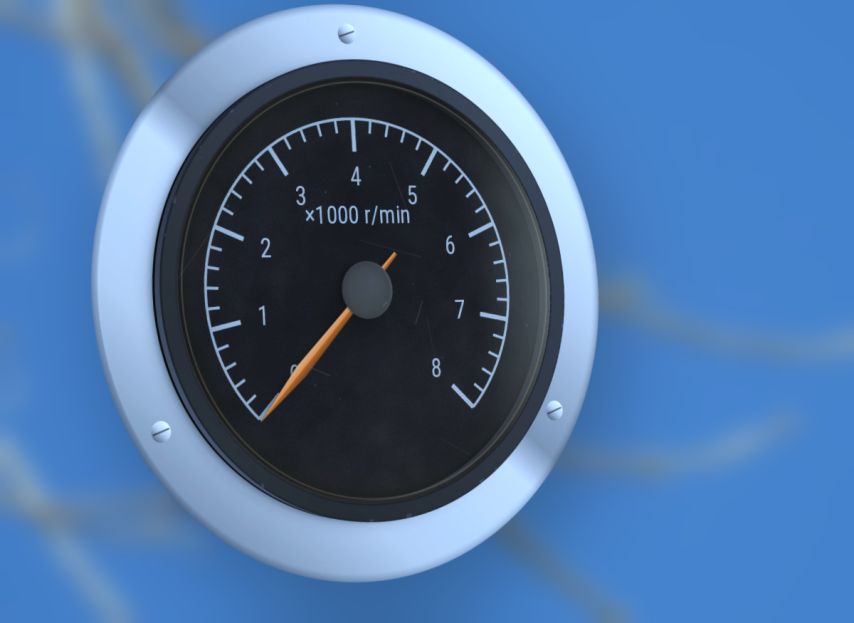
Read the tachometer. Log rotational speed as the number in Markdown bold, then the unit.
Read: **0** rpm
